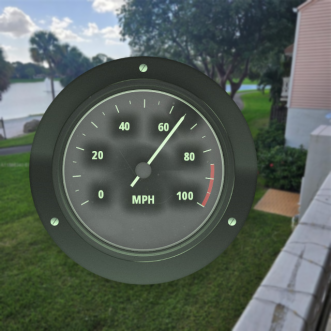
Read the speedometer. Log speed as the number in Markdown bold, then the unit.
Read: **65** mph
